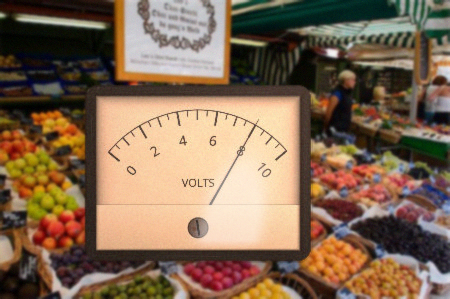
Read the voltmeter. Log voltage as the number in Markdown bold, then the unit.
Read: **8** V
